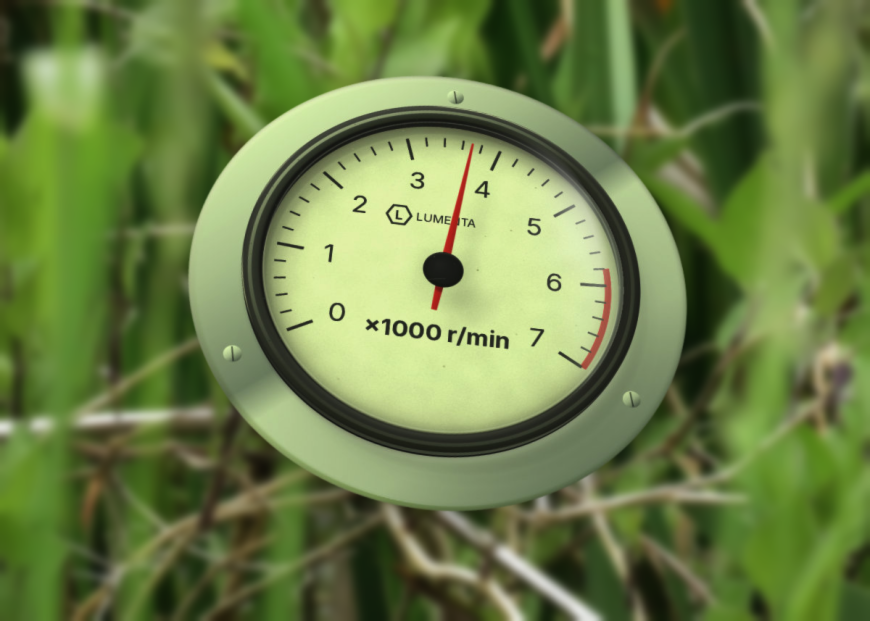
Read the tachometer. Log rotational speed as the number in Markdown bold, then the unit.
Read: **3700** rpm
